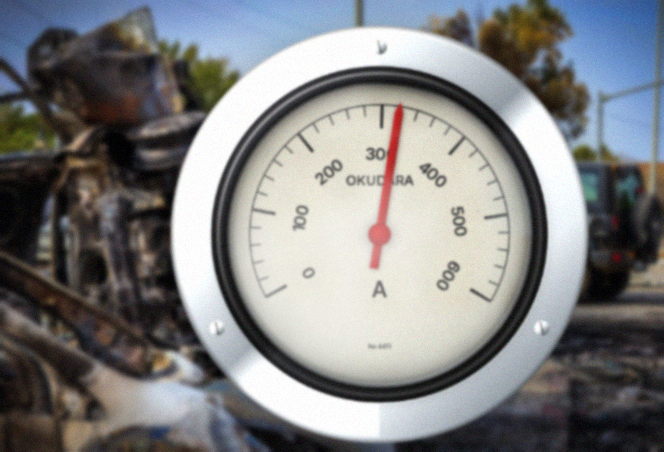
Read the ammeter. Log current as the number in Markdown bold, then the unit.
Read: **320** A
